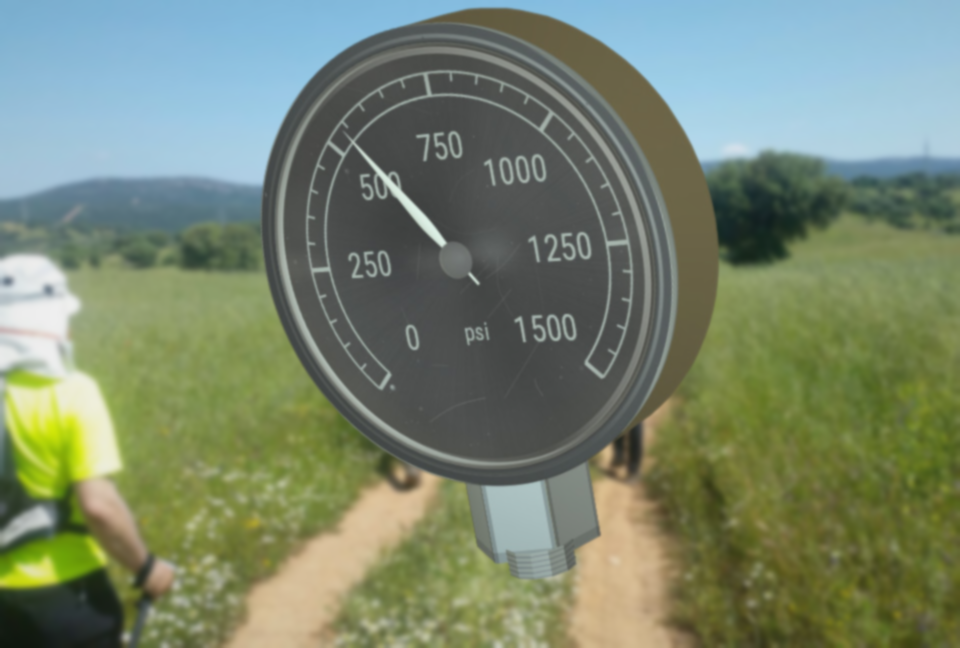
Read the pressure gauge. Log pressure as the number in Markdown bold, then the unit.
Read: **550** psi
